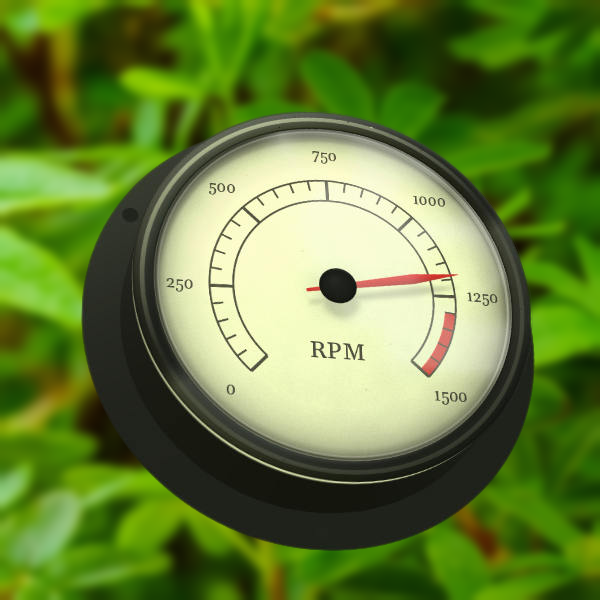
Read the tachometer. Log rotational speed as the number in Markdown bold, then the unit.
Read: **1200** rpm
